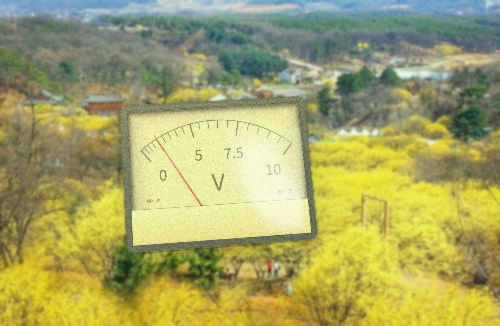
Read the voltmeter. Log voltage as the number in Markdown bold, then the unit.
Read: **2.5** V
